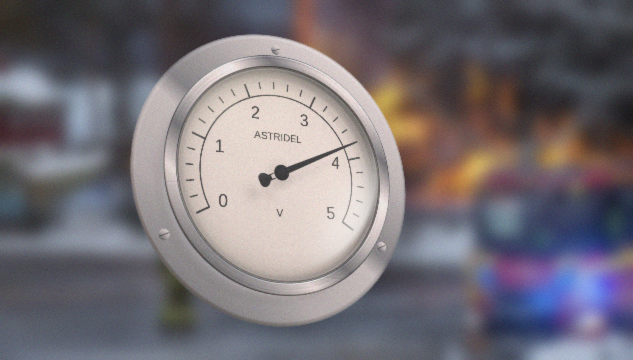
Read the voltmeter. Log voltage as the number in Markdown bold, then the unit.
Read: **3.8** V
